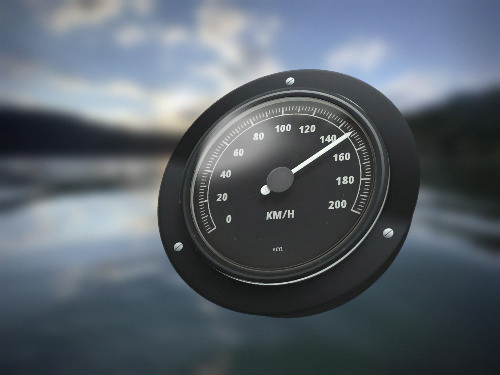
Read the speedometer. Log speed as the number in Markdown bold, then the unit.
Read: **150** km/h
